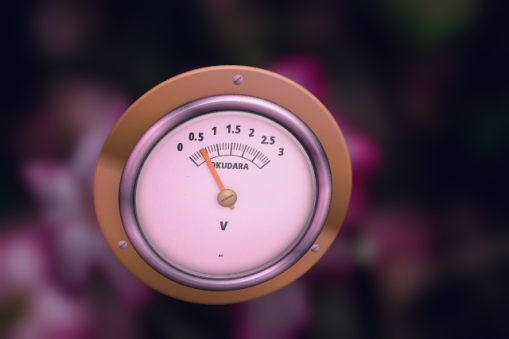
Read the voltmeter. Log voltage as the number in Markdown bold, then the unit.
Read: **0.5** V
